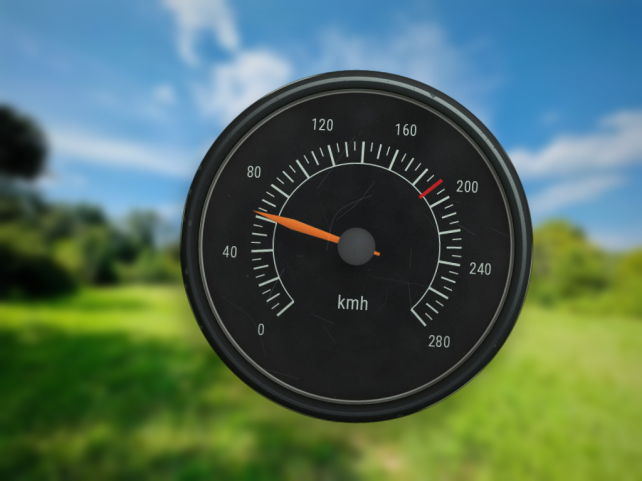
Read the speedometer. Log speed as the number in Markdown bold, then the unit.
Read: **62.5** km/h
